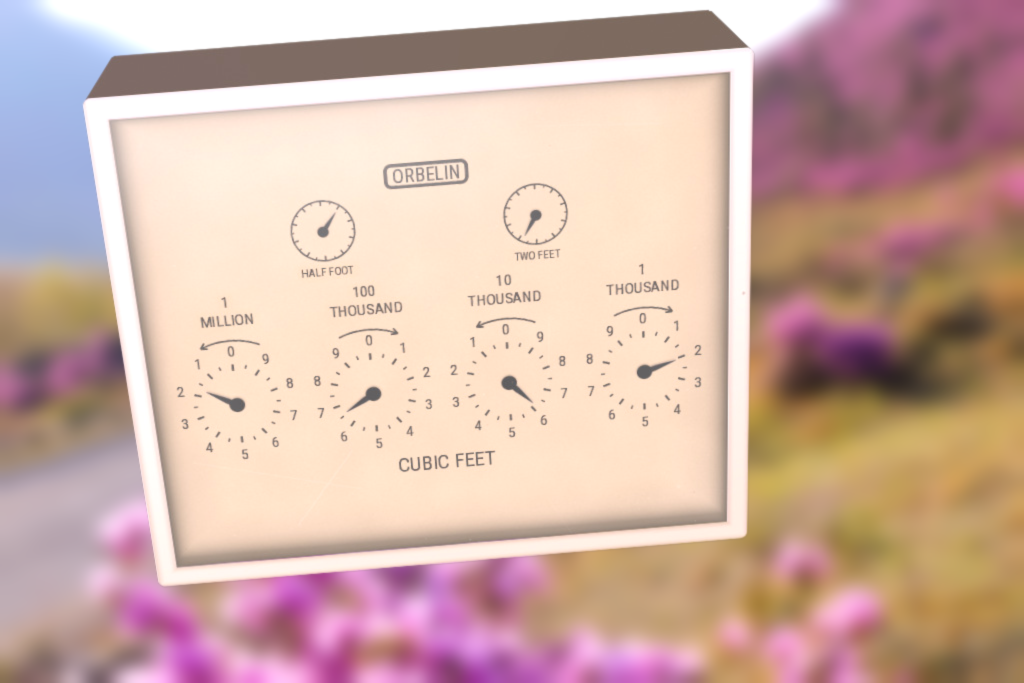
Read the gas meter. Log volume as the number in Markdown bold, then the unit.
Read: **166200** ft³
